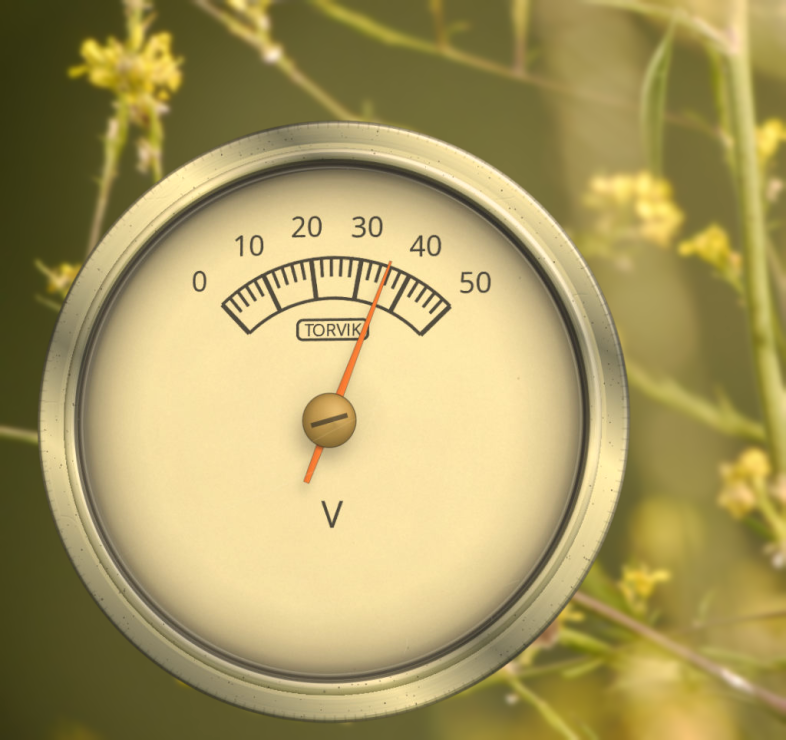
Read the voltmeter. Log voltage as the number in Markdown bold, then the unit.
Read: **36** V
